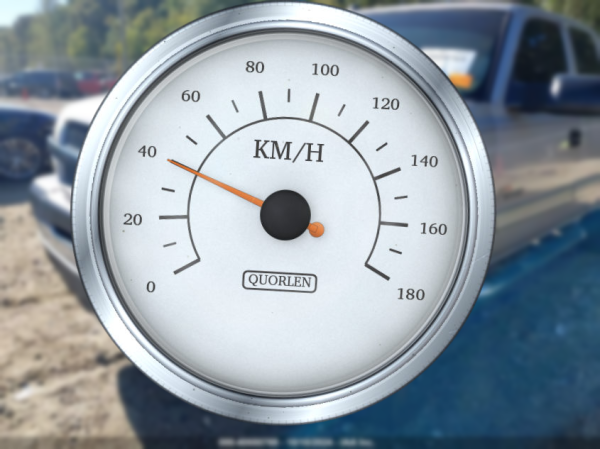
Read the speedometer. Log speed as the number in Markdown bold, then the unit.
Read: **40** km/h
